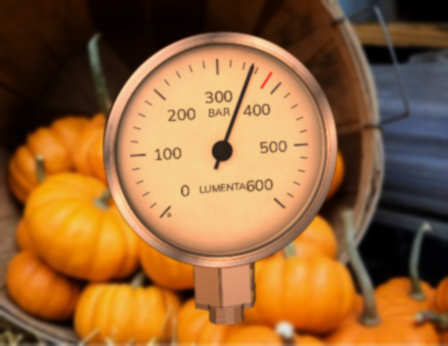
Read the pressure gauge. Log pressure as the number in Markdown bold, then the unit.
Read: **350** bar
